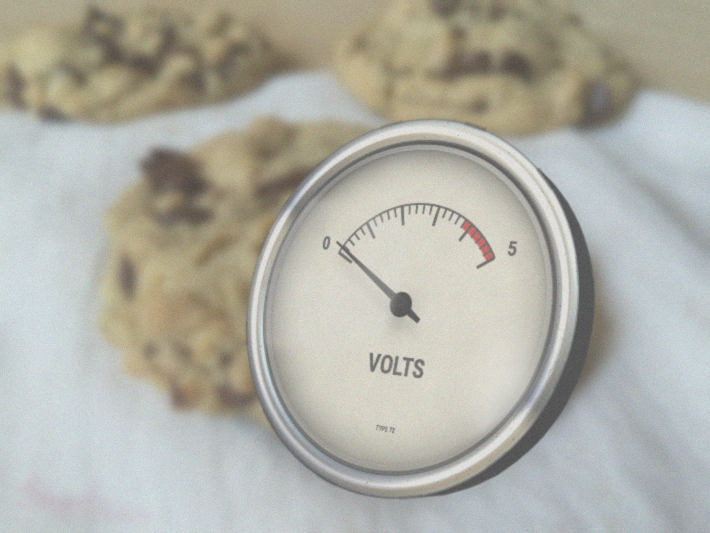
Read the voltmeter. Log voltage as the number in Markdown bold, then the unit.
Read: **0.2** V
